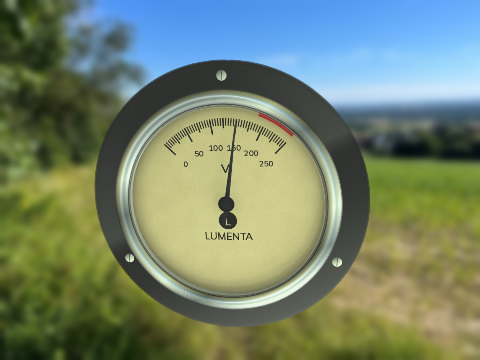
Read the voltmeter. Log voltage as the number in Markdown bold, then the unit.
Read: **150** V
